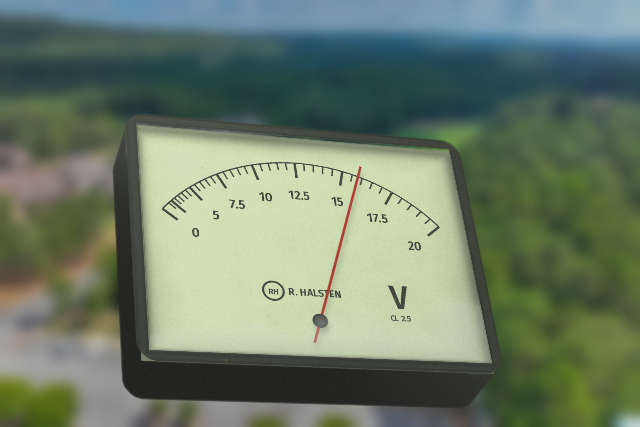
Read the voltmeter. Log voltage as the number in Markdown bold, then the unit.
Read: **15.75** V
